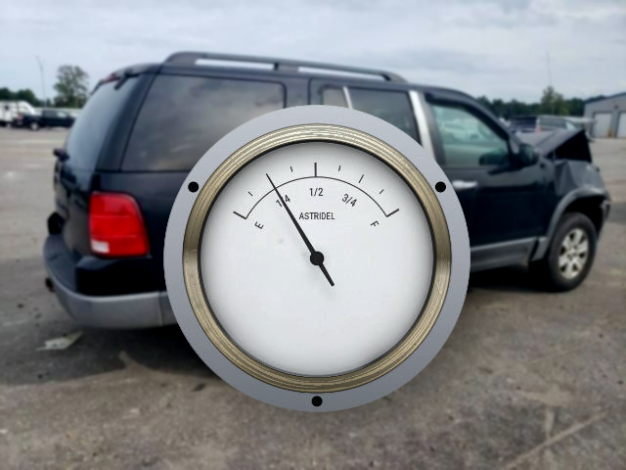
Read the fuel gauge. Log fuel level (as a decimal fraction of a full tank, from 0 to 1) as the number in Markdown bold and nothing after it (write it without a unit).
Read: **0.25**
